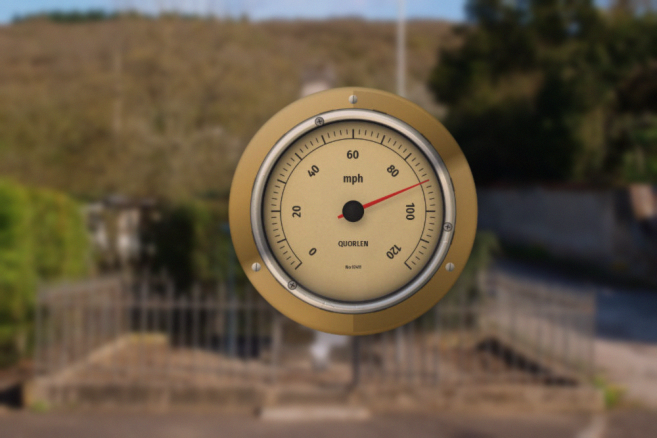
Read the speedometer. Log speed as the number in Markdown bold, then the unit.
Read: **90** mph
